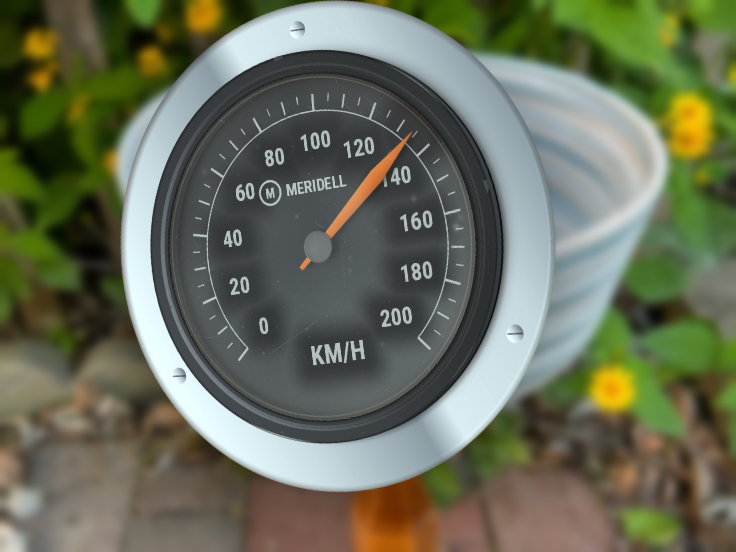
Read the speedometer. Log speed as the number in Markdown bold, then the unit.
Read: **135** km/h
